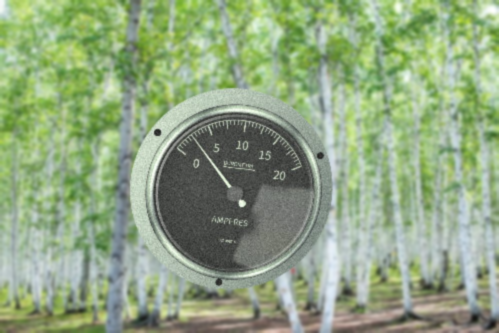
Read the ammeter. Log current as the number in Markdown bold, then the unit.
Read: **2.5** A
